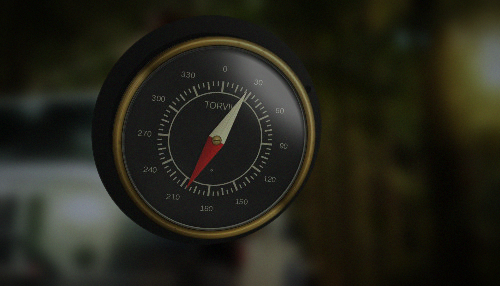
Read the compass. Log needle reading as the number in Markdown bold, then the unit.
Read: **205** °
